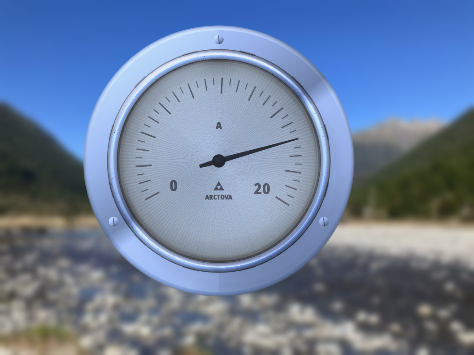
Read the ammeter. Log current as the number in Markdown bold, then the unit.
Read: **16** A
